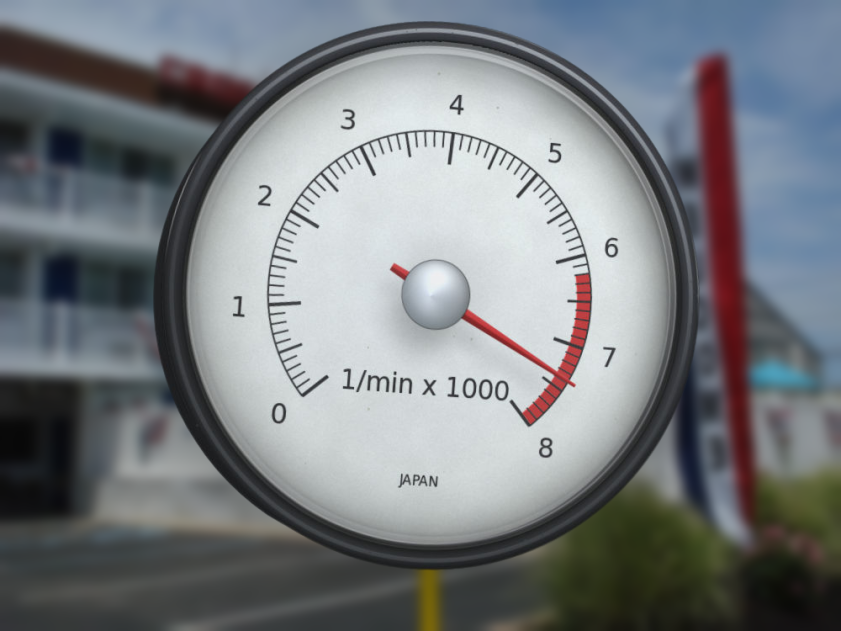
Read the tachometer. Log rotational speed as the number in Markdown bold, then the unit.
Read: **7400** rpm
